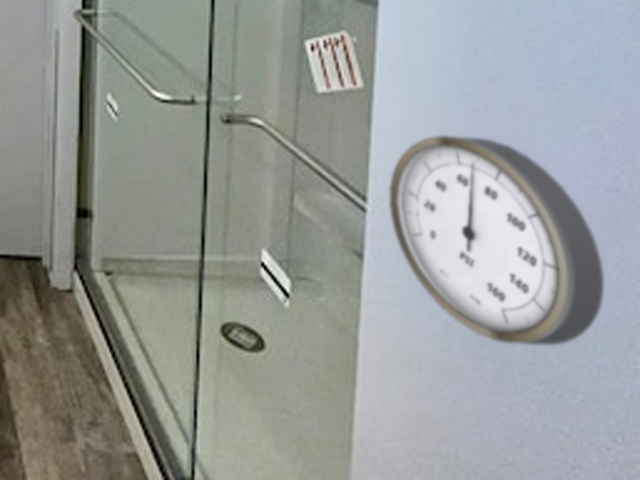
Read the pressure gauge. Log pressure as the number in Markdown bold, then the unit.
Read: **70** psi
